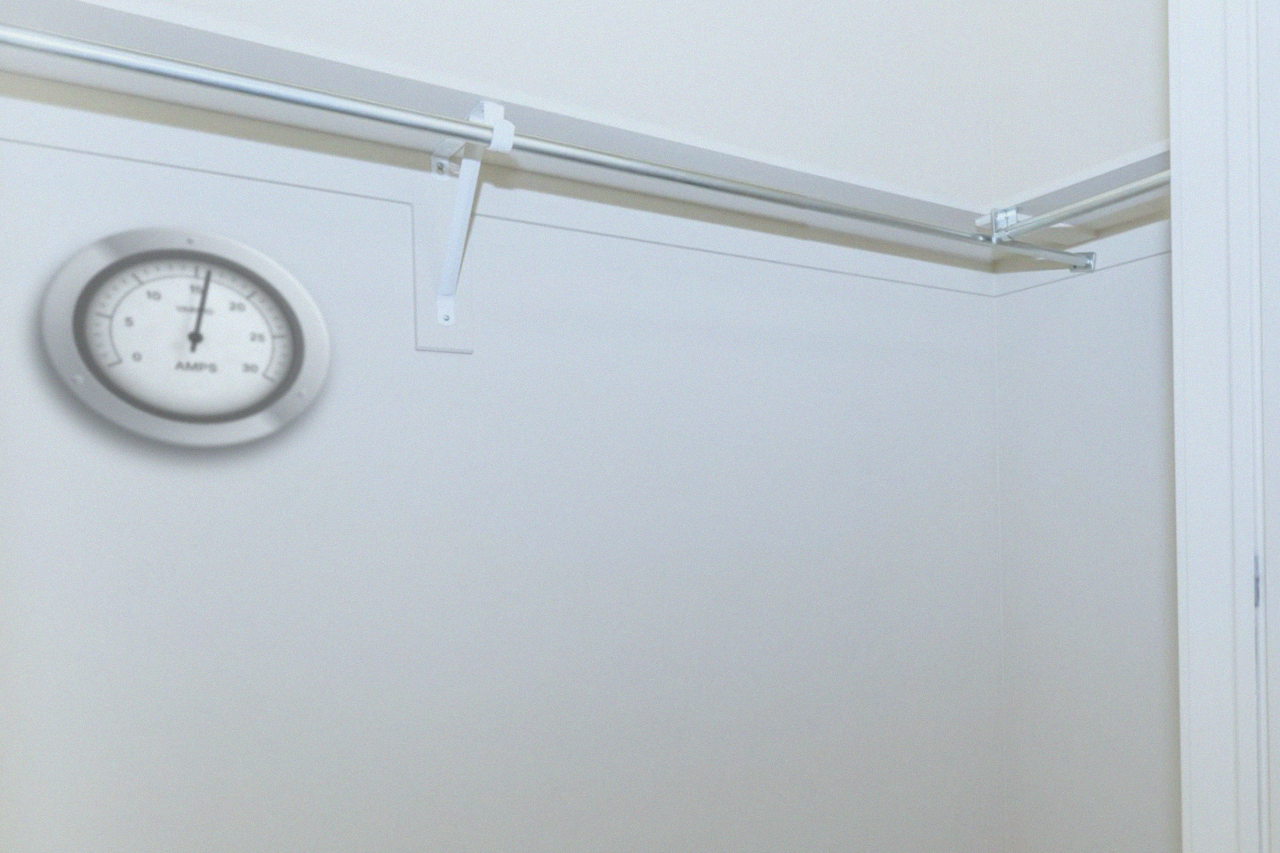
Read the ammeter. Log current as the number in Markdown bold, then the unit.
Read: **16** A
